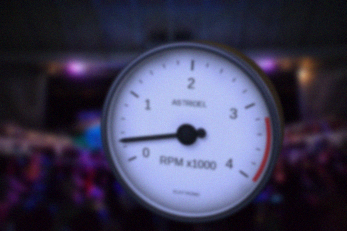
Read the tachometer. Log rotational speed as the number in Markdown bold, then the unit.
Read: **300** rpm
